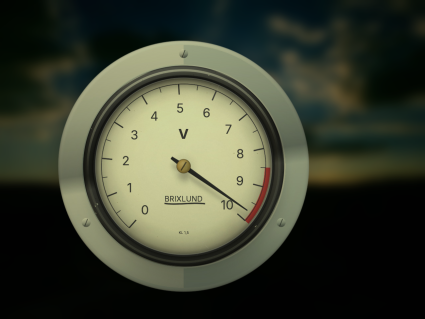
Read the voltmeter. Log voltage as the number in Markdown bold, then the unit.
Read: **9.75** V
